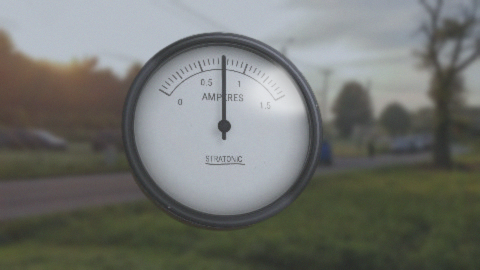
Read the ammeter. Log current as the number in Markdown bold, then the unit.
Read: **0.75** A
